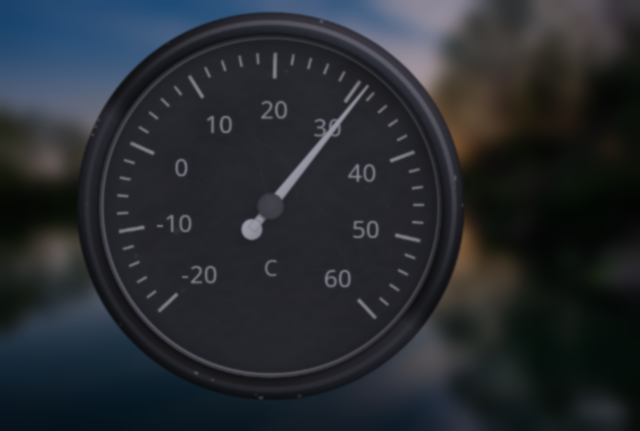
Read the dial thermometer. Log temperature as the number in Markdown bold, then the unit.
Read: **31** °C
